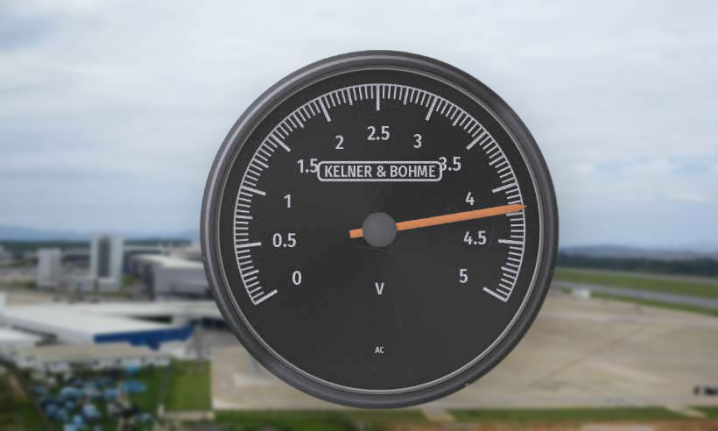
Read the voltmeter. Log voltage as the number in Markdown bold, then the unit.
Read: **4.2** V
